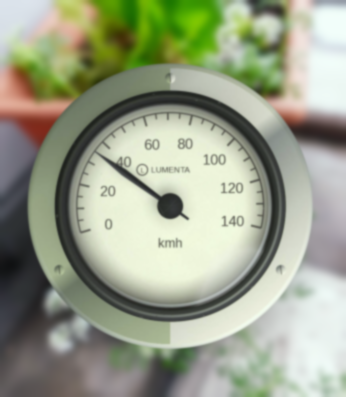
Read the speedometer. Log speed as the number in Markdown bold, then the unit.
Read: **35** km/h
